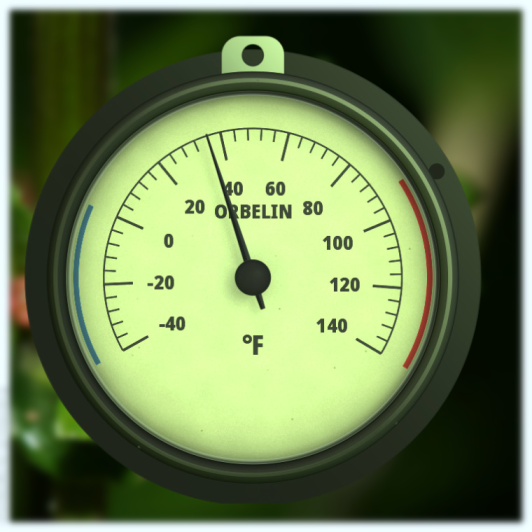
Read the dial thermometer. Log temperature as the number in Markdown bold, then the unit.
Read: **36** °F
